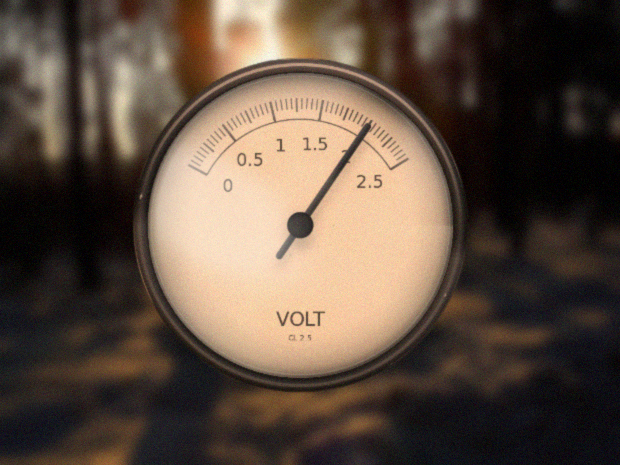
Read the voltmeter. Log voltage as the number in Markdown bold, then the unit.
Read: **2** V
